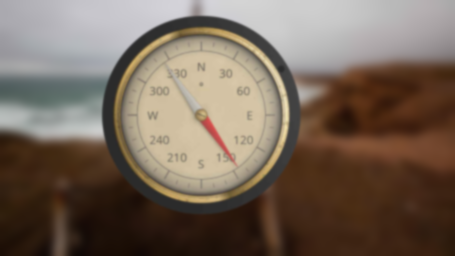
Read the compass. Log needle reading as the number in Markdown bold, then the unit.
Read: **145** °
